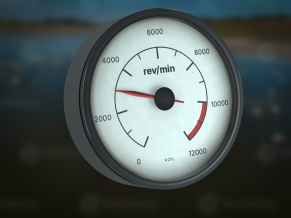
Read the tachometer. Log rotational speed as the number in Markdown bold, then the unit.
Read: **3000** rpm
